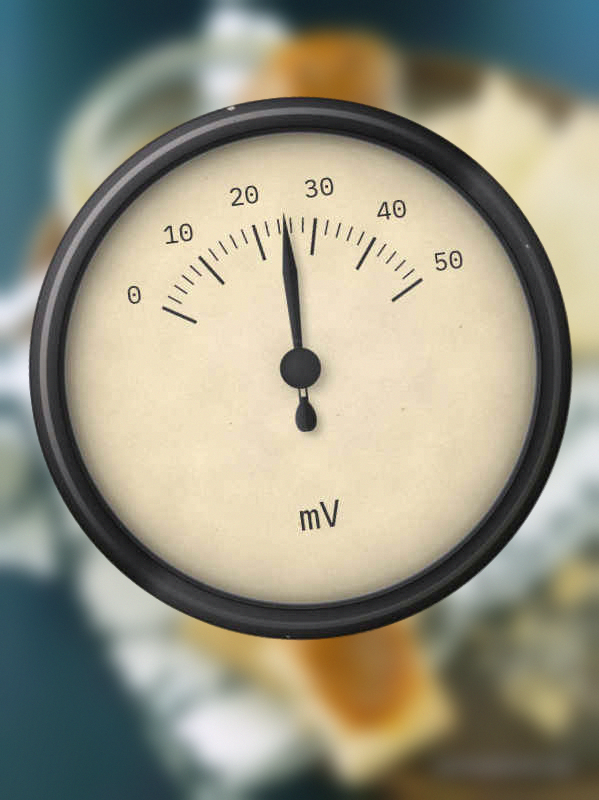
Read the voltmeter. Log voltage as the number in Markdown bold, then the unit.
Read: **25** mV
